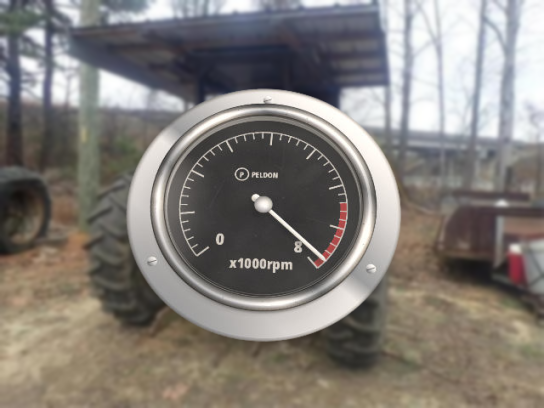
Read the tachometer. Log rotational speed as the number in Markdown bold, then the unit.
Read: **7800** rpm
